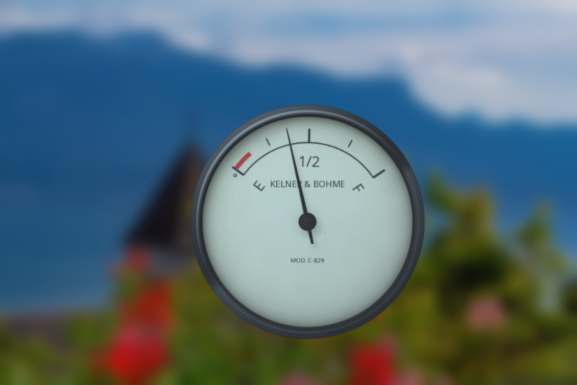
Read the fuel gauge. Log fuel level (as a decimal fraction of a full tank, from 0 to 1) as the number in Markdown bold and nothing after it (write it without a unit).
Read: **0.375**
